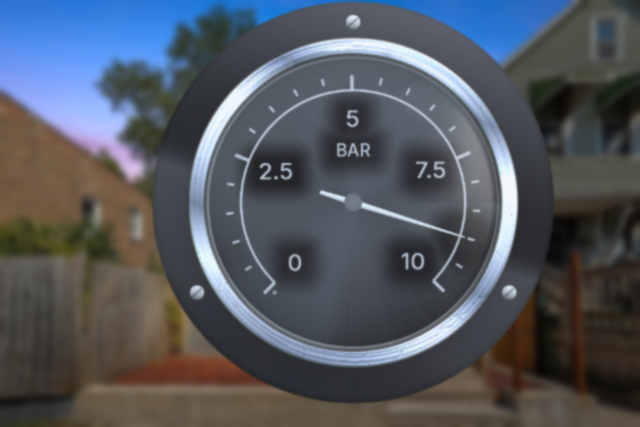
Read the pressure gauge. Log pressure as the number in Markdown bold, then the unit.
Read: **9** bar
